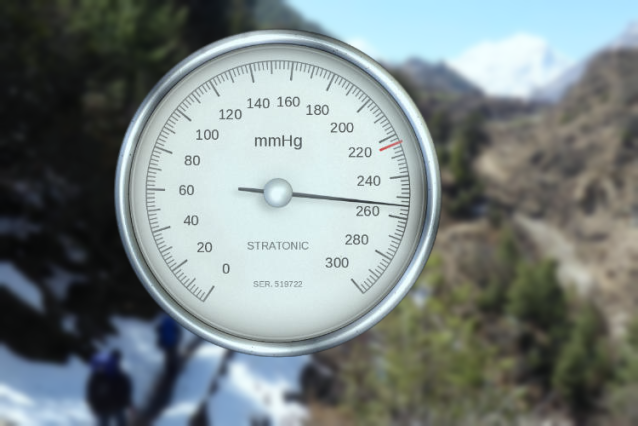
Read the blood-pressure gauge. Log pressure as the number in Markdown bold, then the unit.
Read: **254** mmHg
